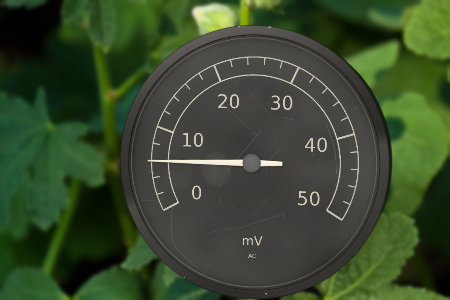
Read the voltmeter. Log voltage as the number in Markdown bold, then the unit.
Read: **6** mV
